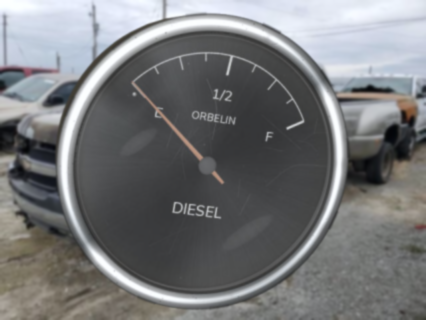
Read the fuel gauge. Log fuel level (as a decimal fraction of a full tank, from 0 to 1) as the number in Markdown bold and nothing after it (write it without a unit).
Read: **0**
